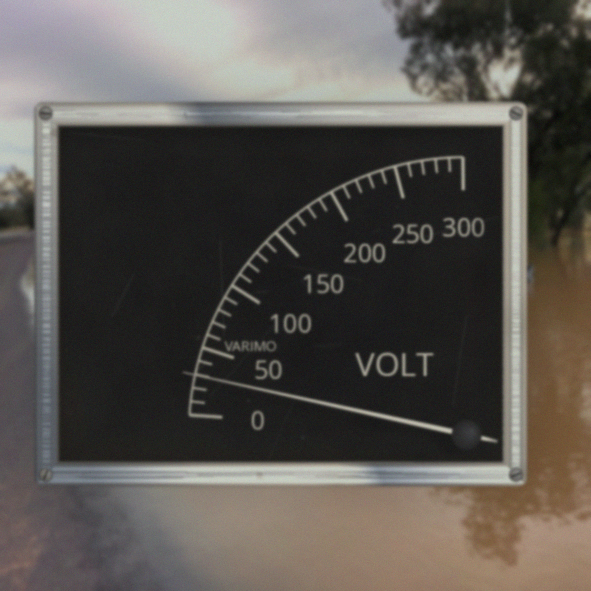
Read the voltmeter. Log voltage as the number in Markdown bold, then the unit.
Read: **30** V
